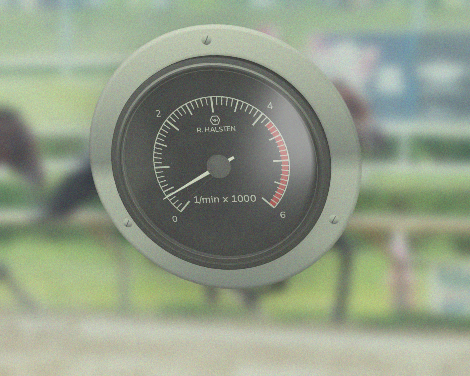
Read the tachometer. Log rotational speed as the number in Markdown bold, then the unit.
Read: **400** rpm
